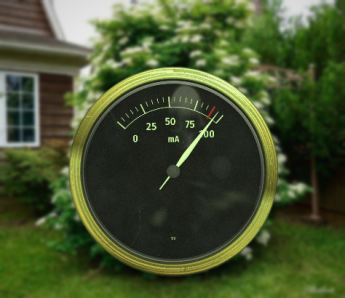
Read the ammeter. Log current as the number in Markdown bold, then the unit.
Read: **95** mA
